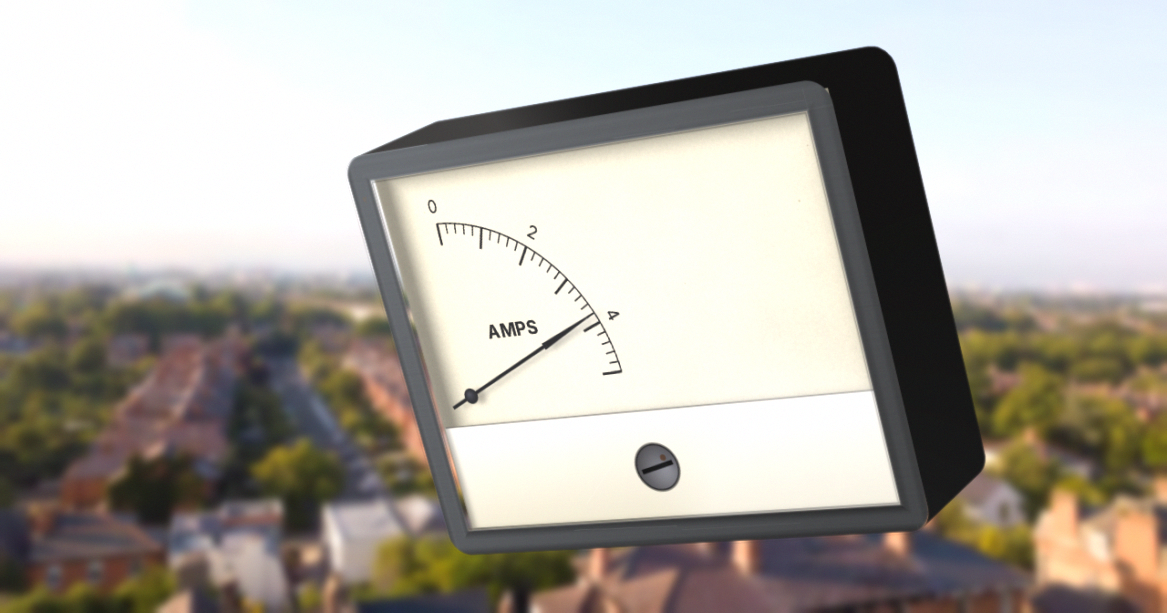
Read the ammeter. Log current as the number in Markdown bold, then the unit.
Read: **3.8** A
